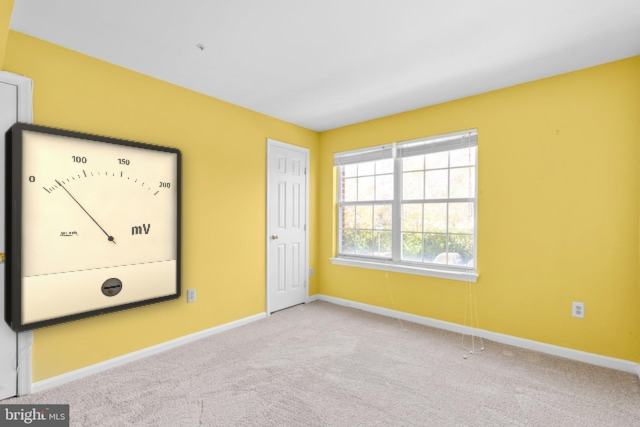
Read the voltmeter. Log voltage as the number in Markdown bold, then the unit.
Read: **50** mV
